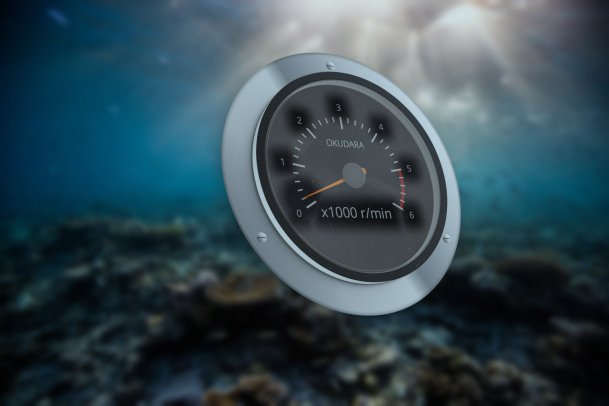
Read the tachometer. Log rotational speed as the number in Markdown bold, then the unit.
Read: **200** rpm
